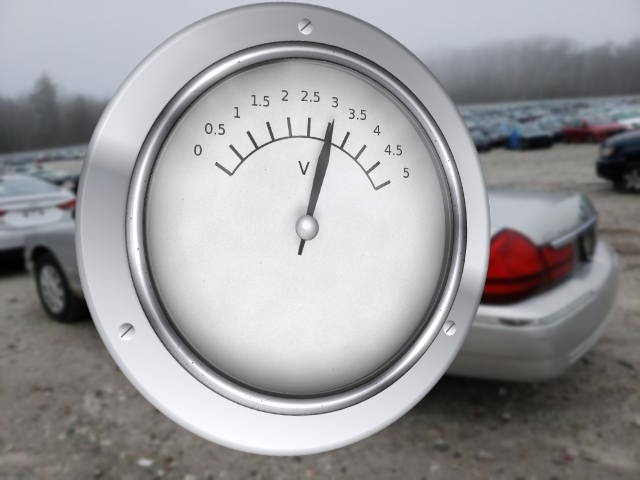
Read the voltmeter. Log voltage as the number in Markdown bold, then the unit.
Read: **3** V
